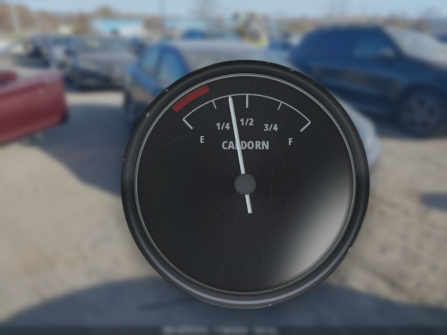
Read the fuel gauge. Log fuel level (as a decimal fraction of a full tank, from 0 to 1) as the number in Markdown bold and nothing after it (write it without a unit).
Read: **0.375**
